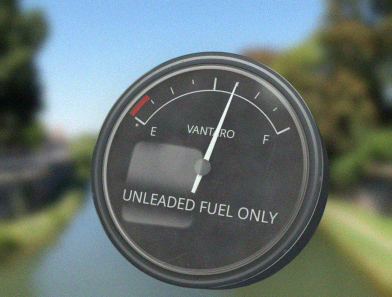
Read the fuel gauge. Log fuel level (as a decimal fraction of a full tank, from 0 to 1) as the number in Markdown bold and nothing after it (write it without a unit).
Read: **0.625**
